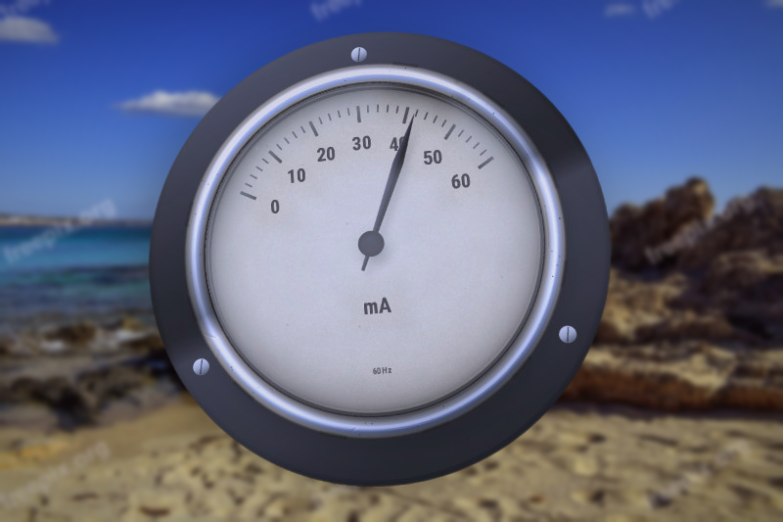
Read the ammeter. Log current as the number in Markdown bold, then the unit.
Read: **42** mA
